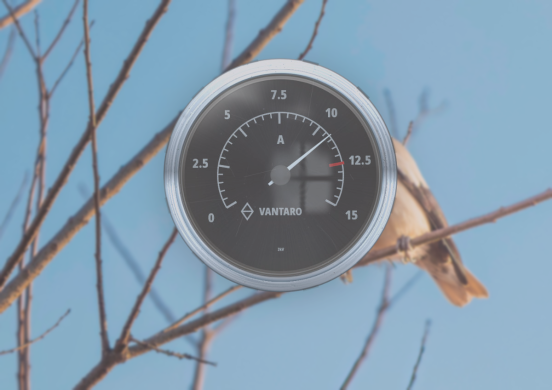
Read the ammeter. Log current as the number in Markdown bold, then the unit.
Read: **10.75** A
